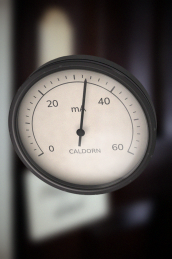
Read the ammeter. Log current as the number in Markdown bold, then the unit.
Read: **33** mA
